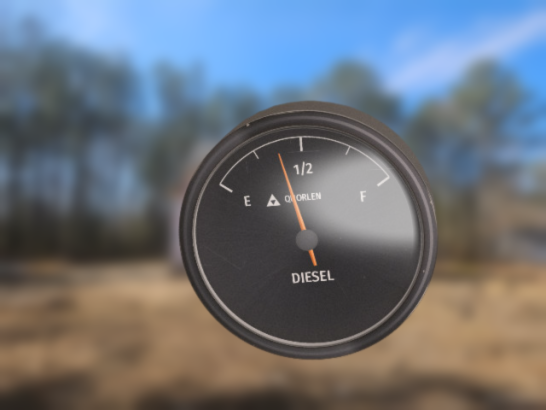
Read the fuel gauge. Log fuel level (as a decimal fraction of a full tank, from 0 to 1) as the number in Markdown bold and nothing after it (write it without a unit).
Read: **0.375**
